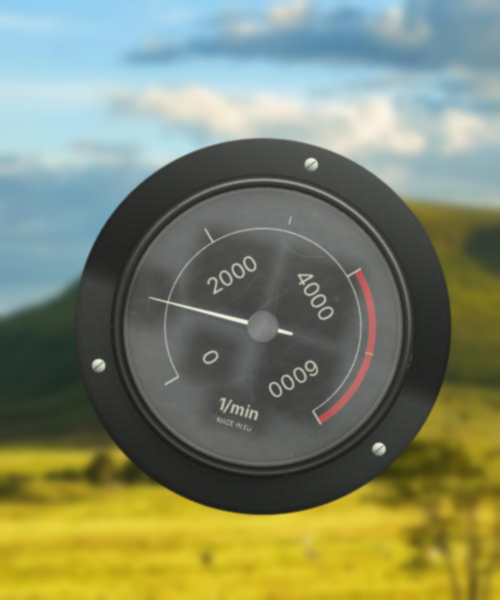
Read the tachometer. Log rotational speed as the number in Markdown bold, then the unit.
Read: **1000** rpm
